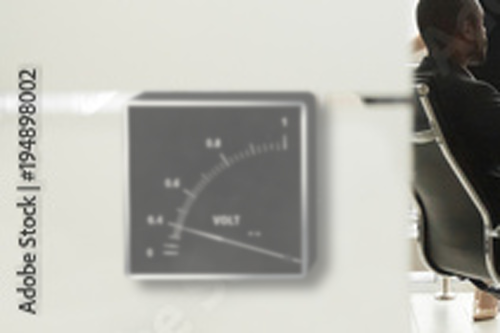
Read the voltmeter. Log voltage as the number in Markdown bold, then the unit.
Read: **0.4** V
